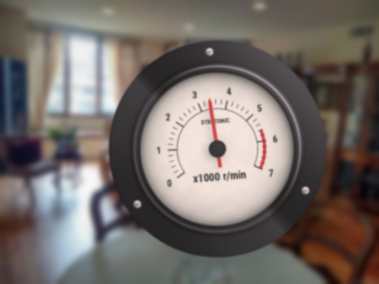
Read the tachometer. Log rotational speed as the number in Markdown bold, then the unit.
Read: **3400** rpm
